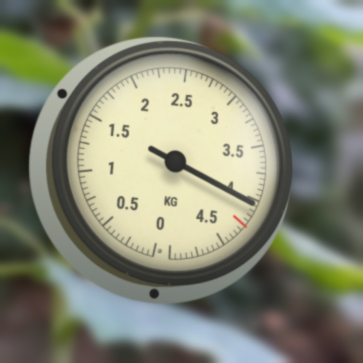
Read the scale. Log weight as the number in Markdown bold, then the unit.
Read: **4.05** kg
